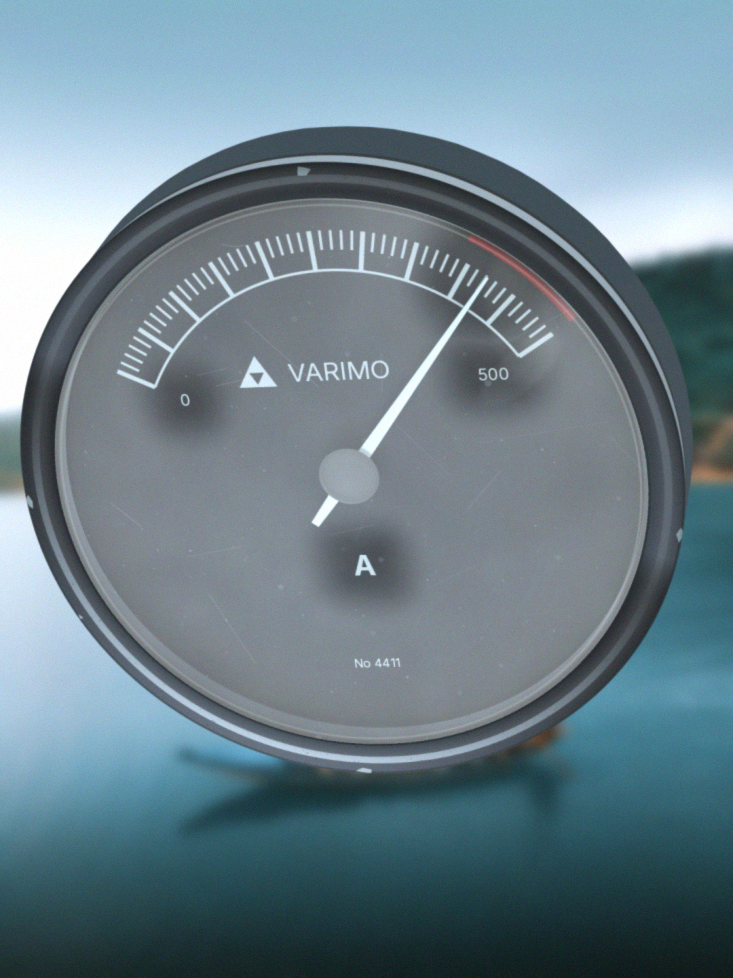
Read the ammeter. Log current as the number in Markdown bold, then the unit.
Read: **420** A
